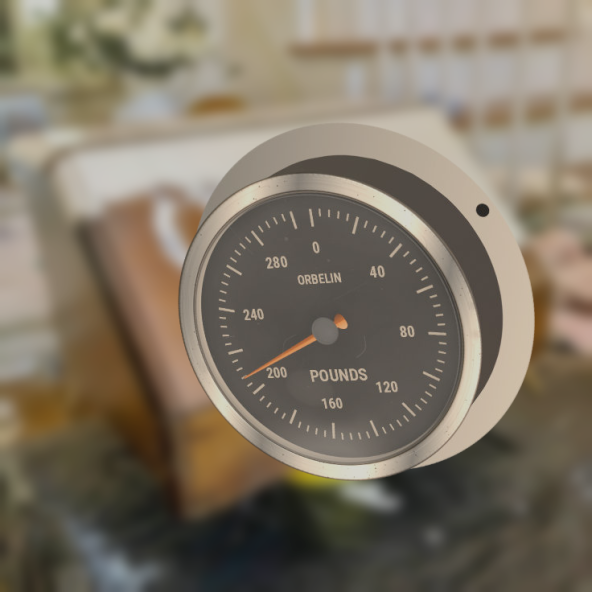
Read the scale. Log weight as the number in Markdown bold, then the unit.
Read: **208** lb
